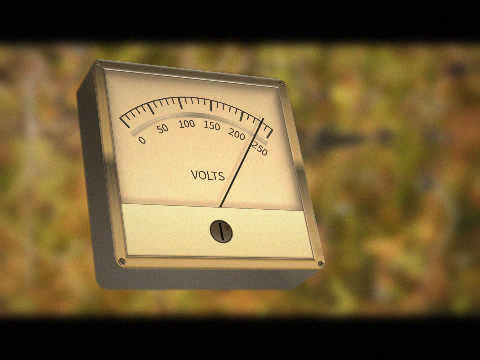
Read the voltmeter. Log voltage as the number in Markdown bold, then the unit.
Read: **230** V
